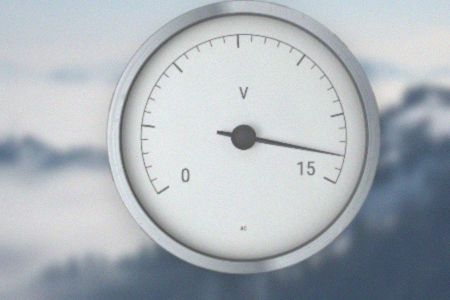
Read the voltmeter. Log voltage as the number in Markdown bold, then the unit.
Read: **14** V
